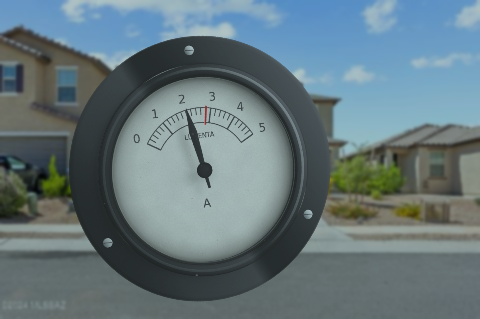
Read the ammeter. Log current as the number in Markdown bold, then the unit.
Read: **2** A
